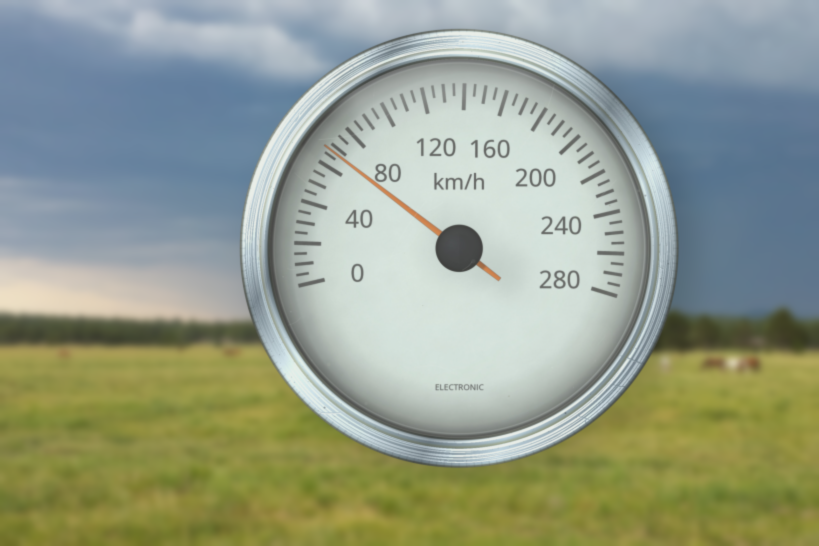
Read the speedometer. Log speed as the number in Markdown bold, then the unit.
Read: **67.5** km/h
